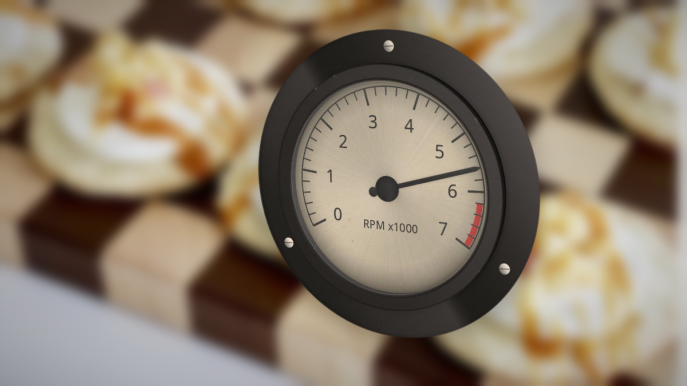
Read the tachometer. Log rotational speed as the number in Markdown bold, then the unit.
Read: **5600** rpm
